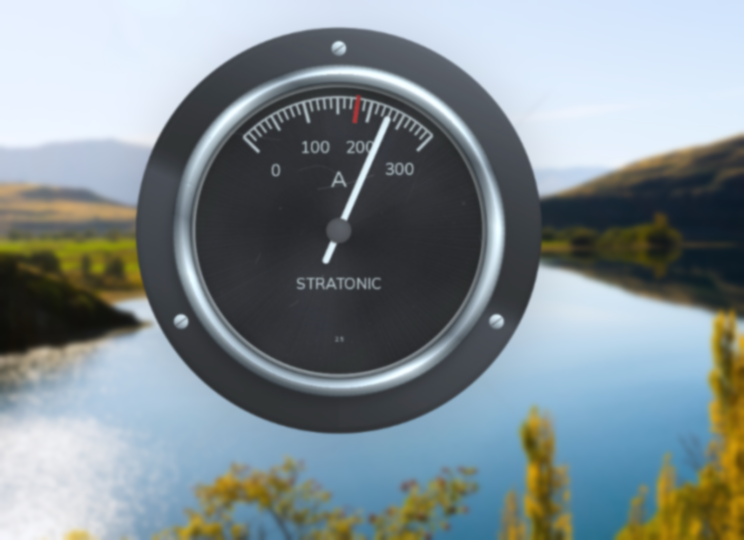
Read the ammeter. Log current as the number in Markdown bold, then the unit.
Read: **230** A
